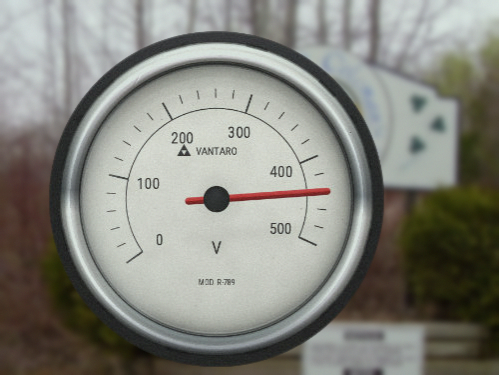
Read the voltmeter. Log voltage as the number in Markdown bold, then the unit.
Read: **440** V
